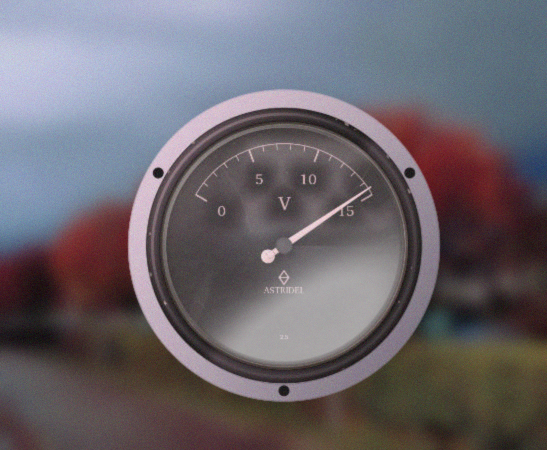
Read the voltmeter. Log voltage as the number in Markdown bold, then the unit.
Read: **14.5** V
